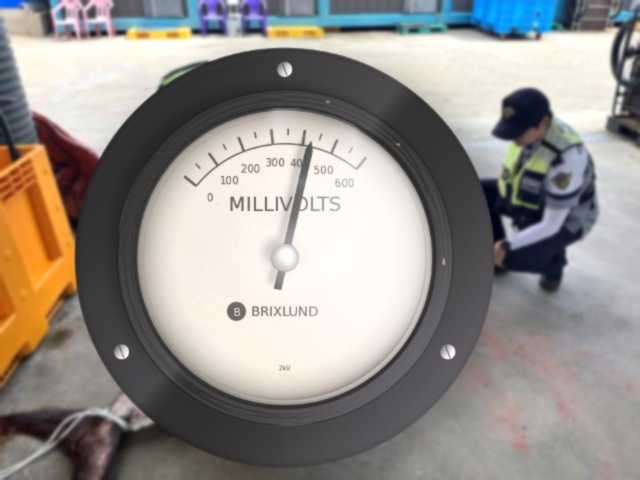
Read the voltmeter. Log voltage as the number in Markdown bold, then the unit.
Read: **425** mV
